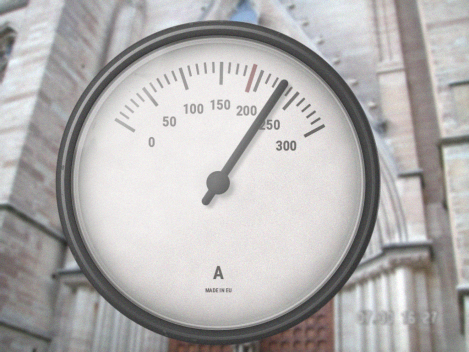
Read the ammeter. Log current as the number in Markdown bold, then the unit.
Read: **230** A
